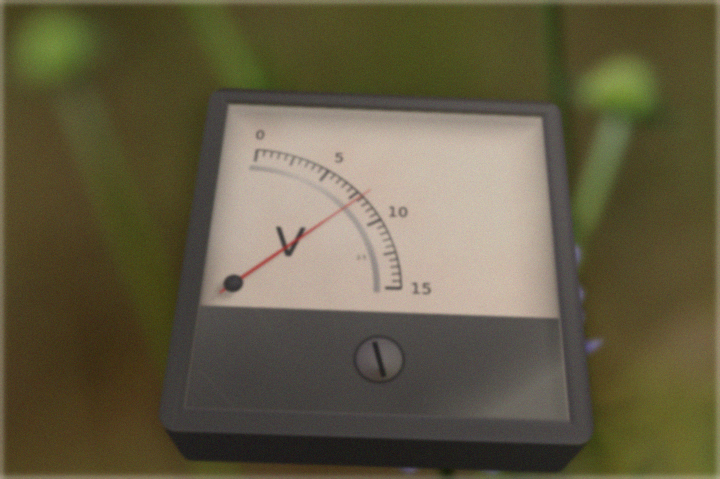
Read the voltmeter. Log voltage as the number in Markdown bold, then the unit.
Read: **8** V
